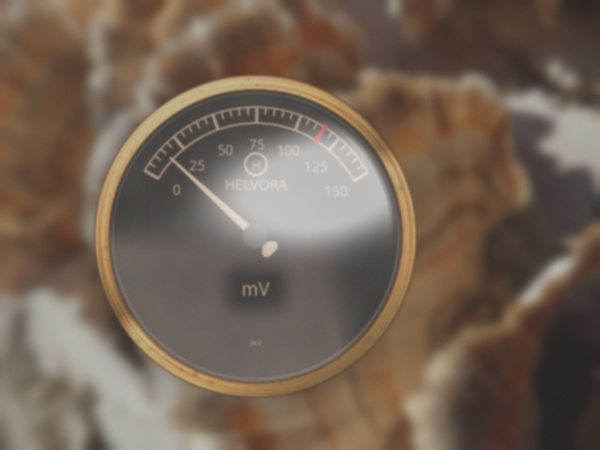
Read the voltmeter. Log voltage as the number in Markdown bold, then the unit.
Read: **15** mV
